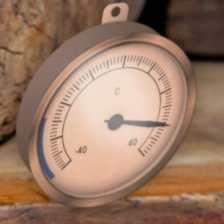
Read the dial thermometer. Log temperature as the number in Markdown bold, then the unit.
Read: **30** °C
